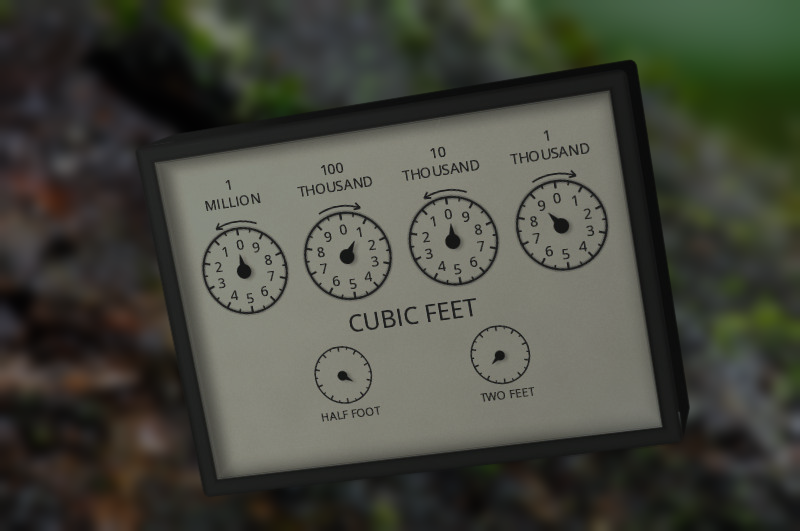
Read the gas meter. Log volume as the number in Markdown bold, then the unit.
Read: **9900** ft³
